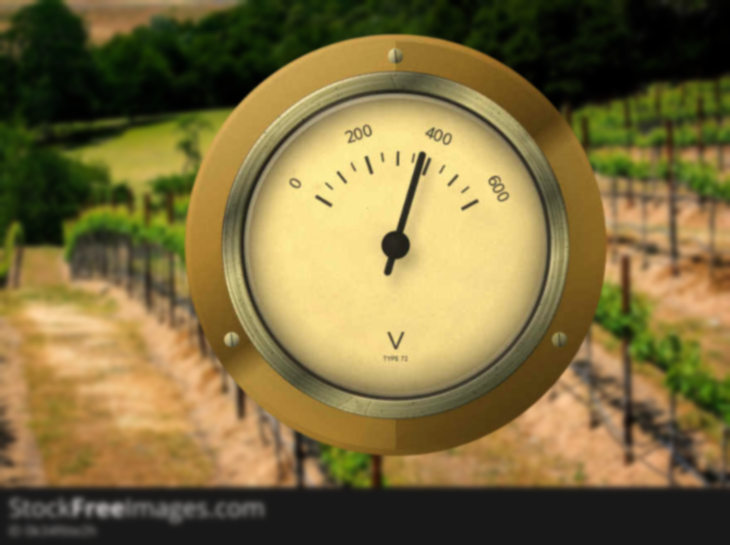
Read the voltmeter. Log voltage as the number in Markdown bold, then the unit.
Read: **375** V
